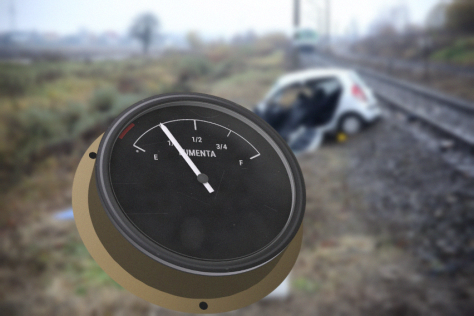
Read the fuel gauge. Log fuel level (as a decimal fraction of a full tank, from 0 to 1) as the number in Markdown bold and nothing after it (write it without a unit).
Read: **0.25**
